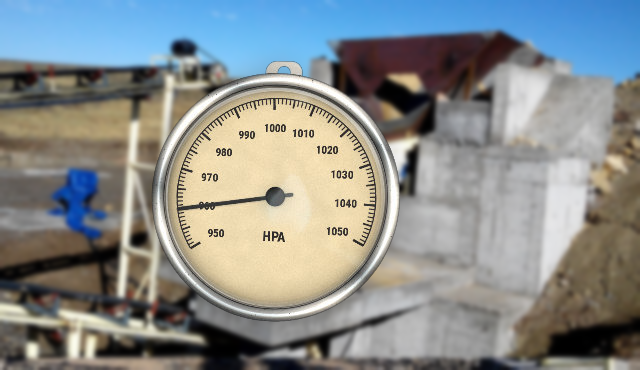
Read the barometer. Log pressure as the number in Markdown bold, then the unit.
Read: **960** hPa
